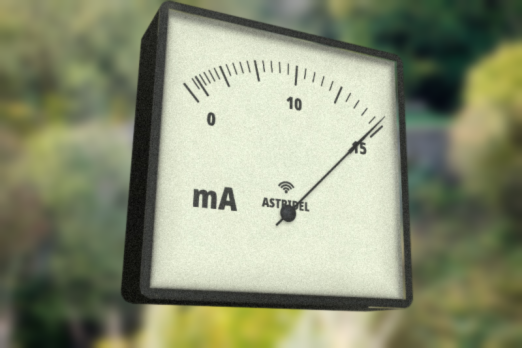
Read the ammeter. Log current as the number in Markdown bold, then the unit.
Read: **14.75** mA
